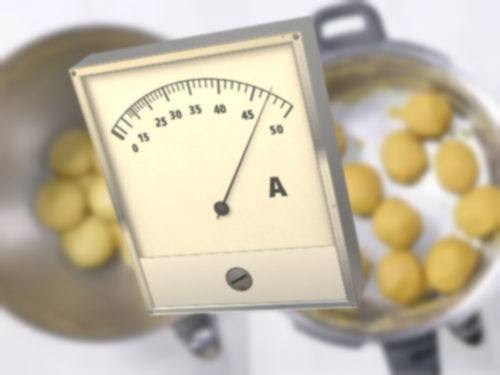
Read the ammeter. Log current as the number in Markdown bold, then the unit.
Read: **47** A
